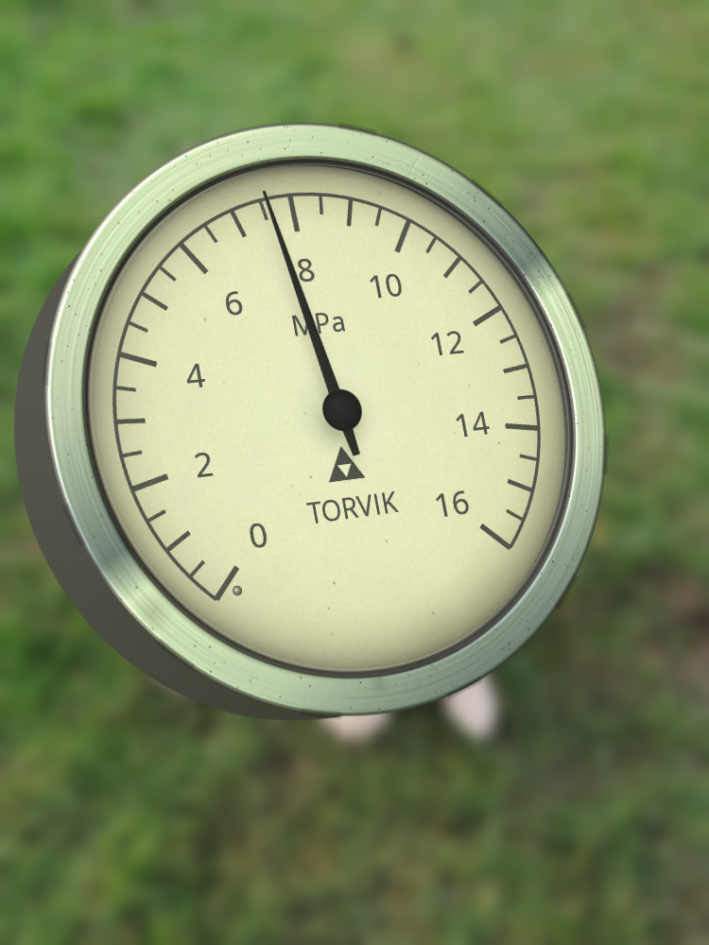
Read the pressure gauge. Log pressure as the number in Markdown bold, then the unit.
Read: **7.5** MPa
